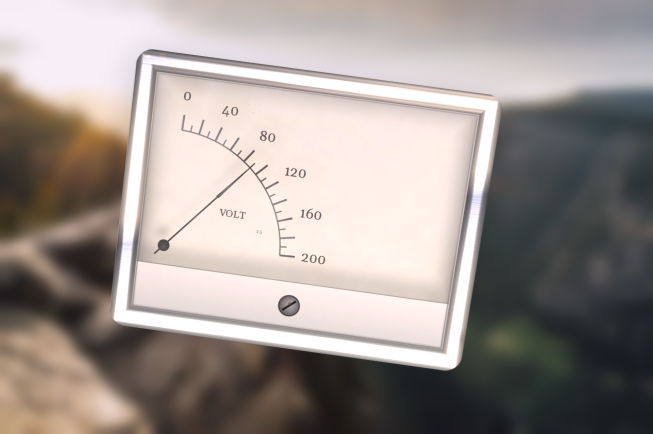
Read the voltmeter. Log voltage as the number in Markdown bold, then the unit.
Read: **90** V
